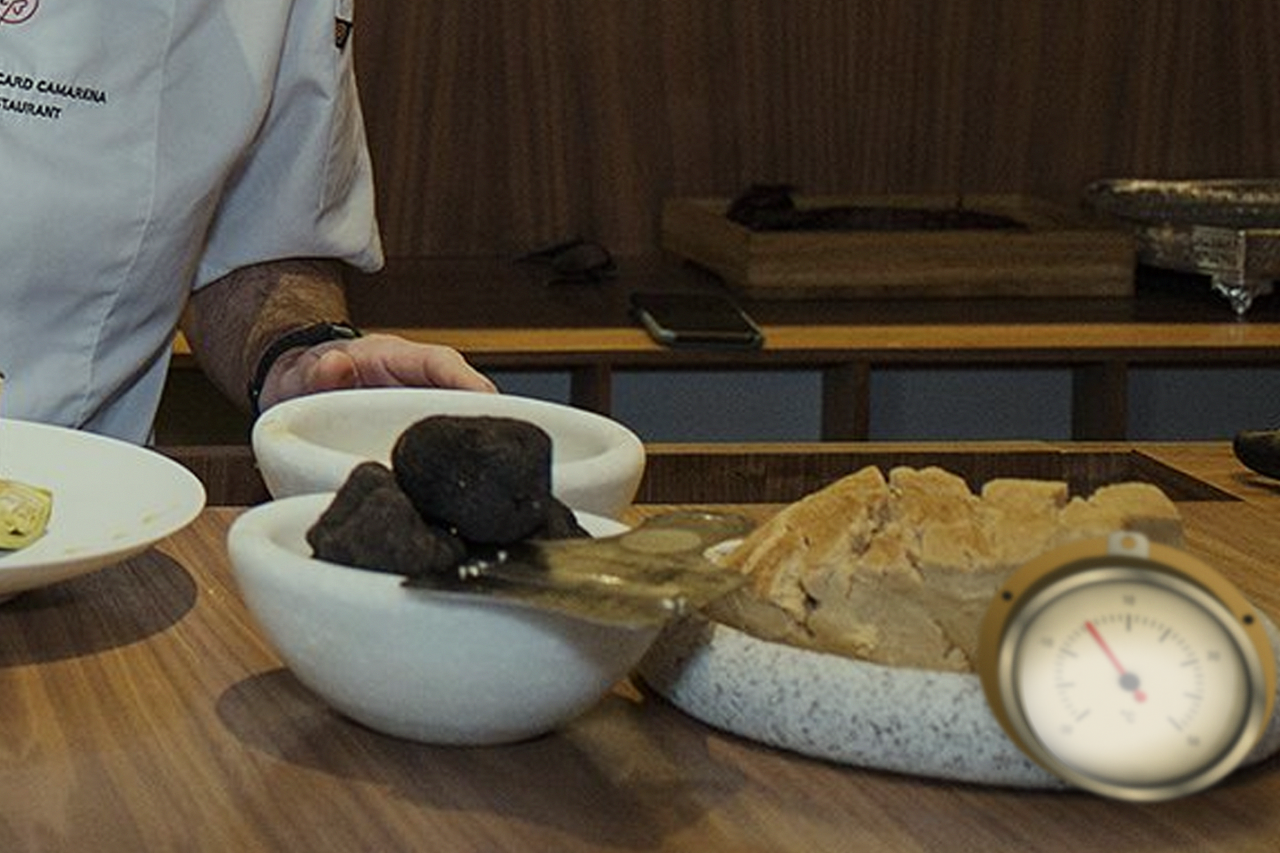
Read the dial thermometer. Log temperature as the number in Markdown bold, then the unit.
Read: **0** °C
